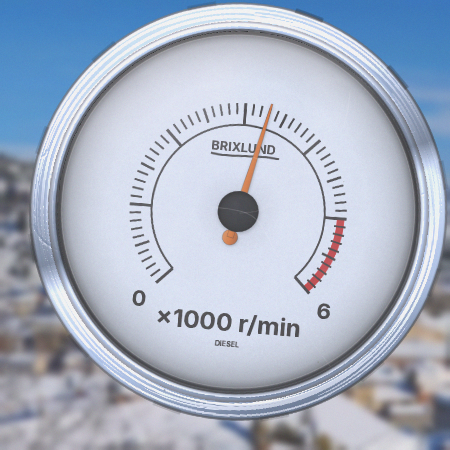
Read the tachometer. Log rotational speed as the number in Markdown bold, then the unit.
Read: **3300** rpm
